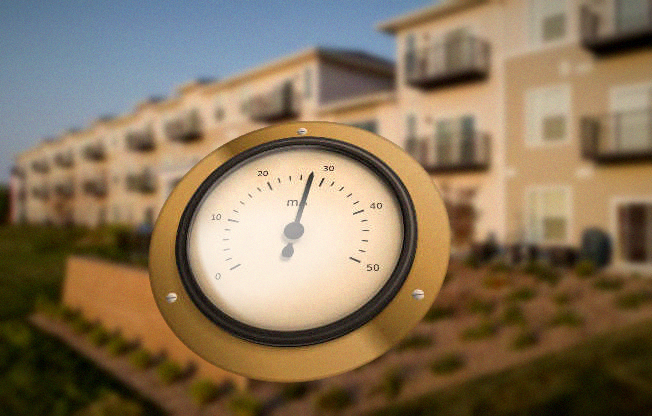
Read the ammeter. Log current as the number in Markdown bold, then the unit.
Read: **28** mA
